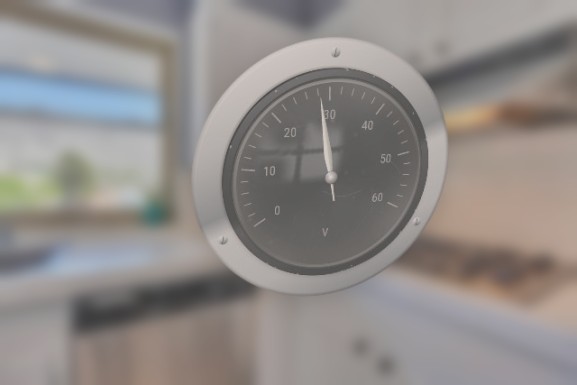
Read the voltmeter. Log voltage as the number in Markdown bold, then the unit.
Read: **28** V
